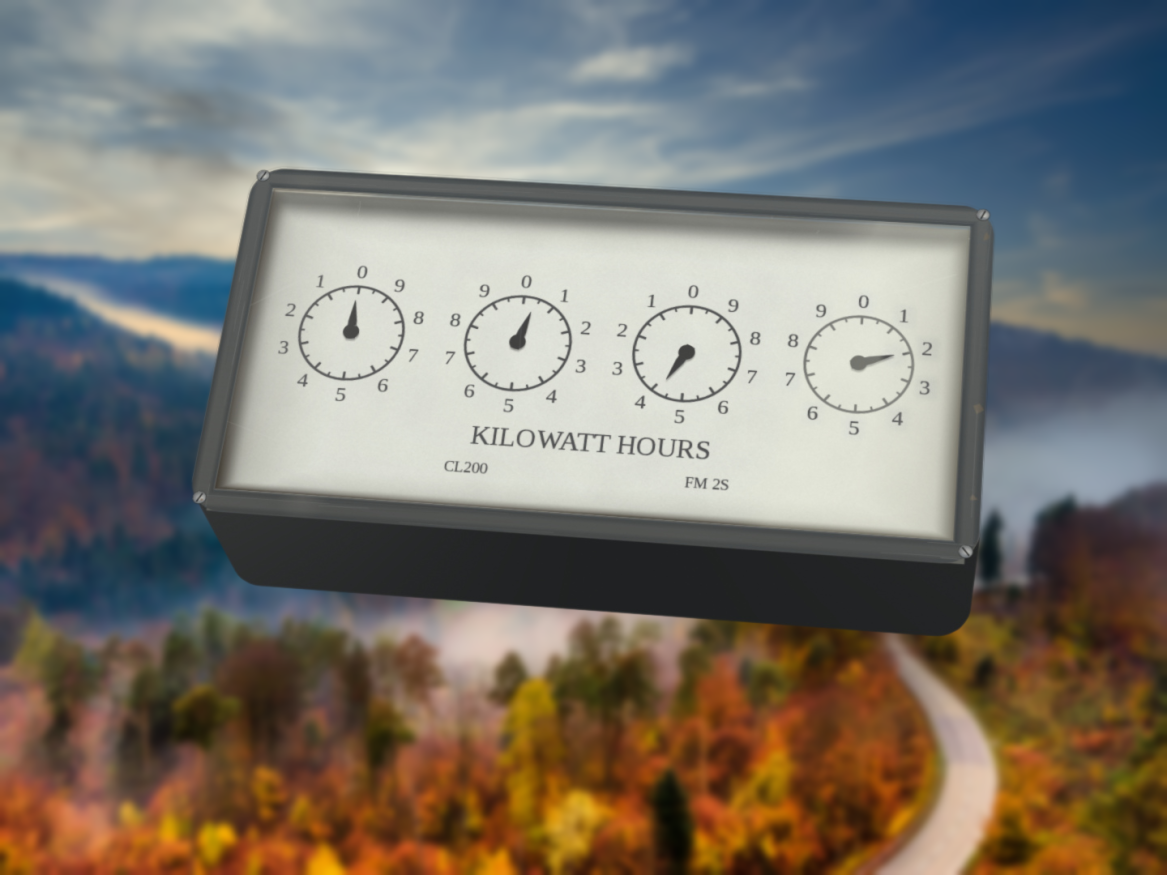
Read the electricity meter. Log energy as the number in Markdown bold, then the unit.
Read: **42** kWh
